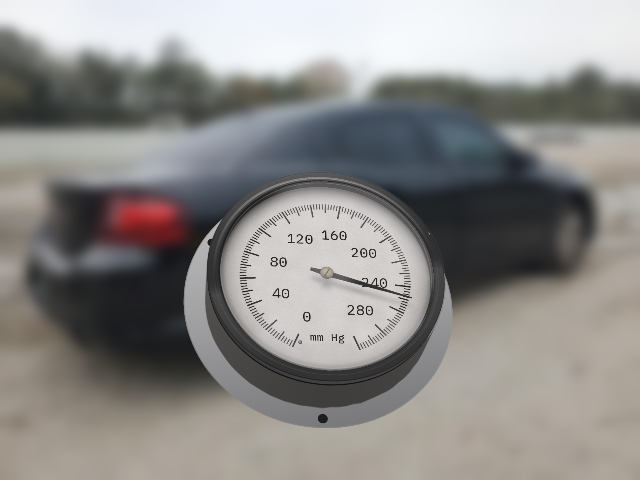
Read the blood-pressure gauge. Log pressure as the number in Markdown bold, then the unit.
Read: **250** mmHg
